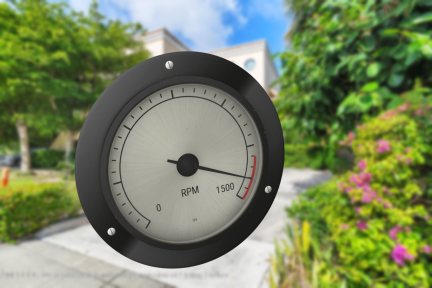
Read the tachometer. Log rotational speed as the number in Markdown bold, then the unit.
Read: **1400** rpm
